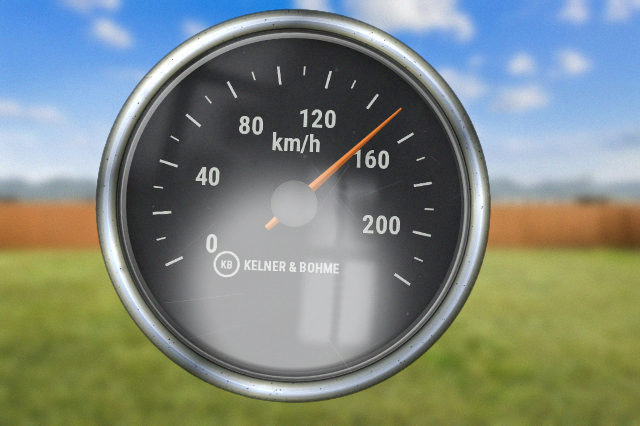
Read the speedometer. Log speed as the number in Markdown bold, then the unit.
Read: **150** km/h
